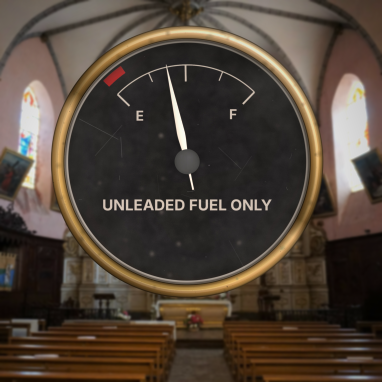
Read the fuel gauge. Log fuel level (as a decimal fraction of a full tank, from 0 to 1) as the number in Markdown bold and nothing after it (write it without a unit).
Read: **0.375**
